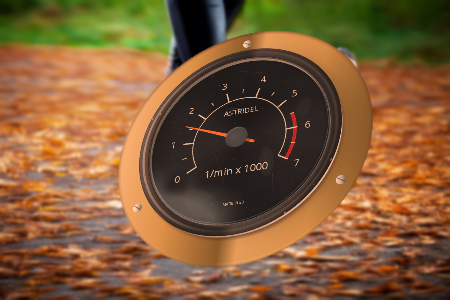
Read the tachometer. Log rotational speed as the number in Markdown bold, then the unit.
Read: **1500** rpm
